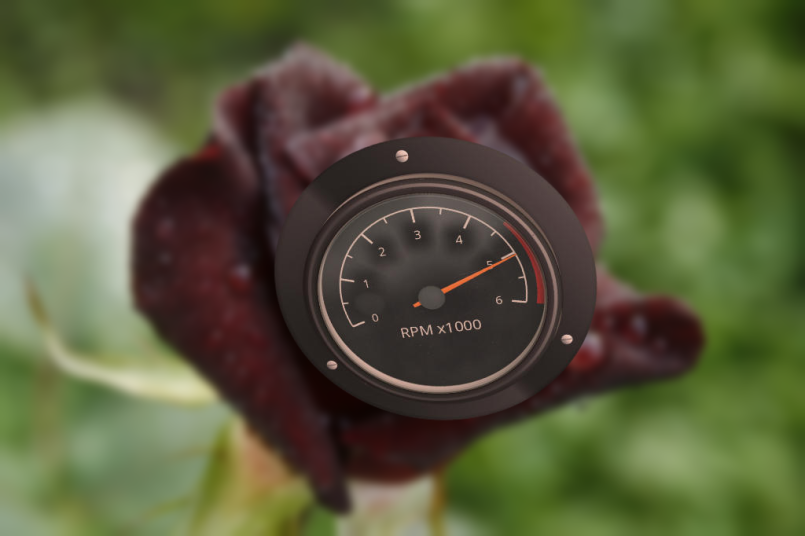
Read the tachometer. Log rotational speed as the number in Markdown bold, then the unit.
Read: **5000** rpm
